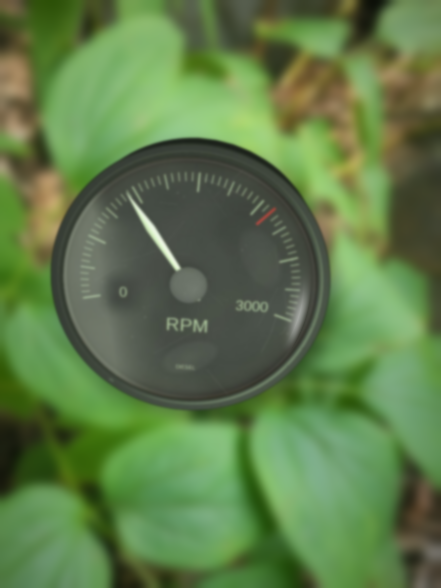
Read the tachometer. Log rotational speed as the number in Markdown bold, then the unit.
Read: **950** rpm
